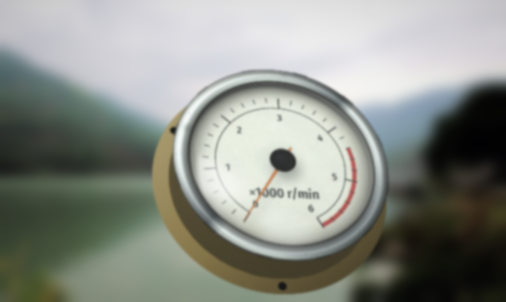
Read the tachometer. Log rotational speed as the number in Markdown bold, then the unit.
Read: **0** rpm
